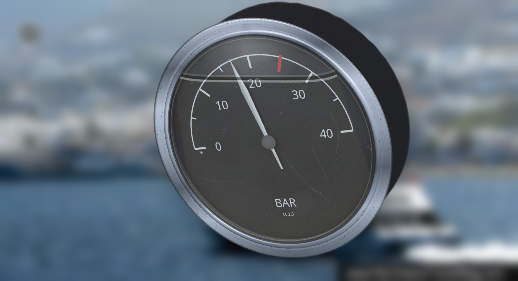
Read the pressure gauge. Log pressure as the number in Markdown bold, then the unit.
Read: **17.5** bar
